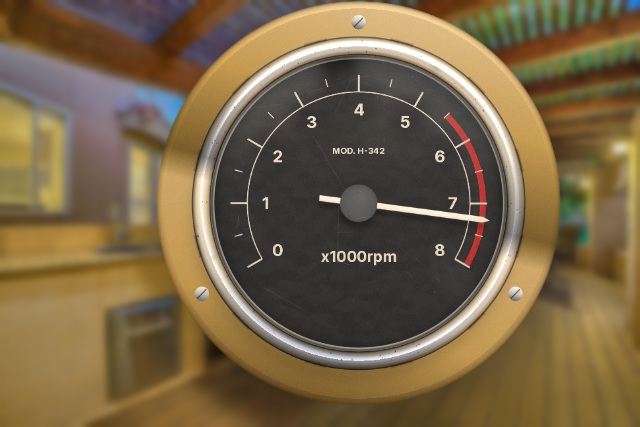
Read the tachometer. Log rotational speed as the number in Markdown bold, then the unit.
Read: **7250** rpm
